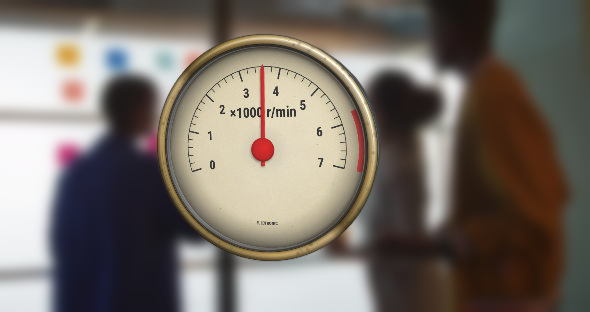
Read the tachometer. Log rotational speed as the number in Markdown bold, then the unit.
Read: **3600** rpm
